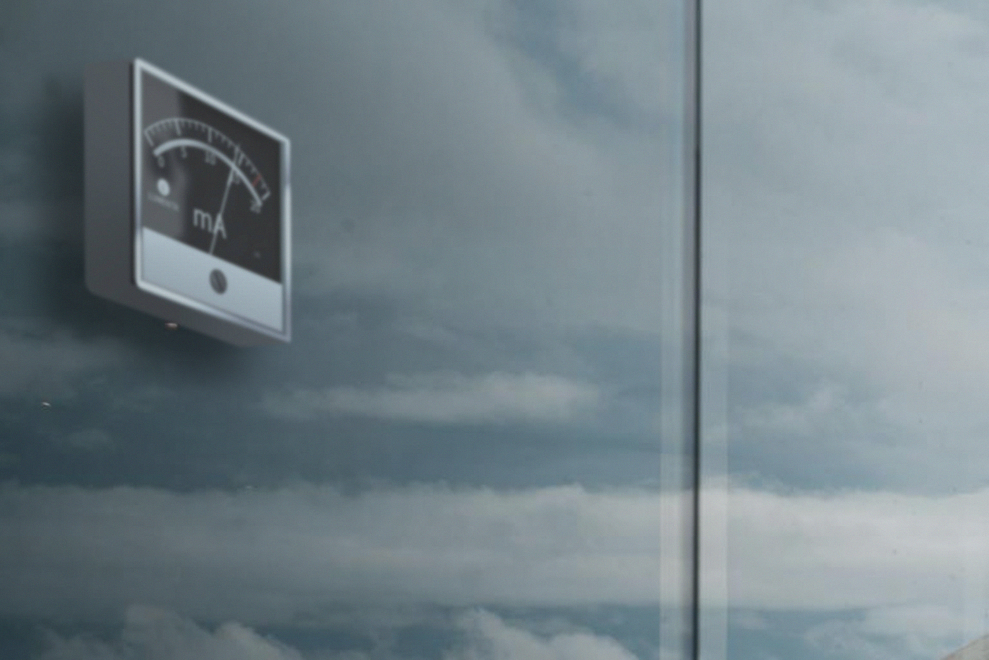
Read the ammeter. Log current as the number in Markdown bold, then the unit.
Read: **14** mA
